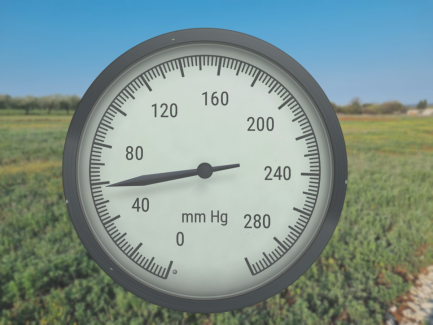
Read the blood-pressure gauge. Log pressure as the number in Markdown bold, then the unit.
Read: **58** mmHg
